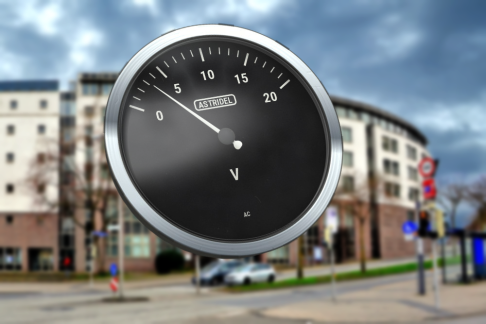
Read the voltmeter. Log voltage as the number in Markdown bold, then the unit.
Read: **3** V
